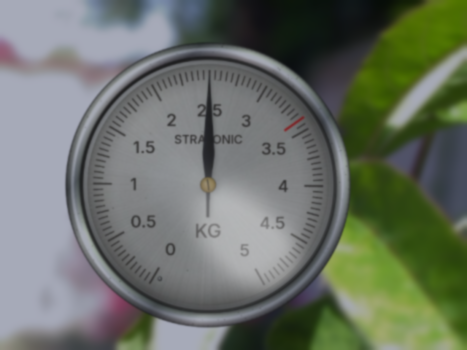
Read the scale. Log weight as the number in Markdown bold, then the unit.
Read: **2.5** kg
